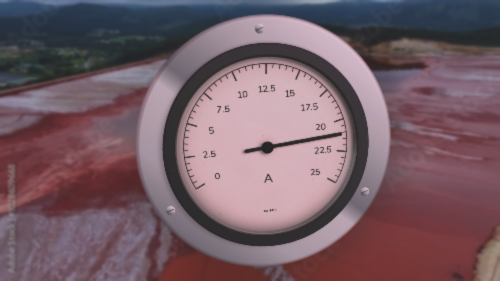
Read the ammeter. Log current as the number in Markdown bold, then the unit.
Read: **21** A
